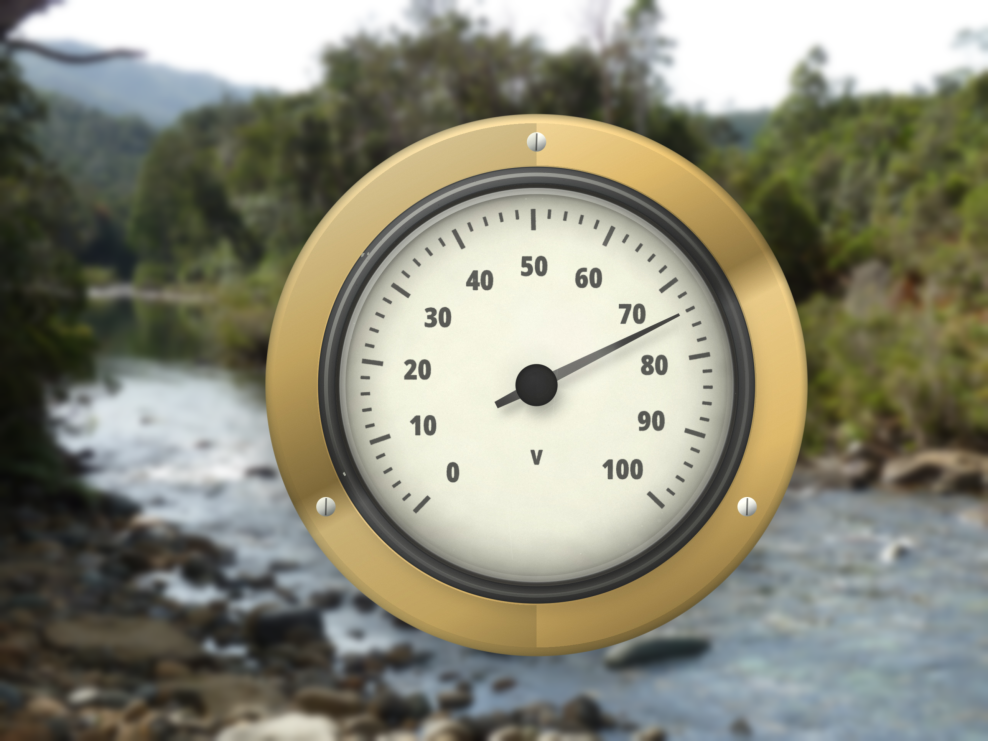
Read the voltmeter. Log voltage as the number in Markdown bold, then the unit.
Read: **74** V
